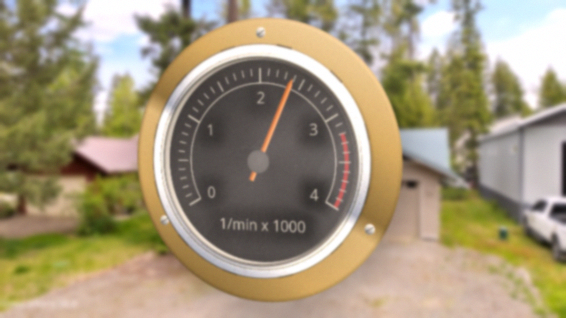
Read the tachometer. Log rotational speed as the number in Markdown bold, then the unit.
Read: **2400** rpm
